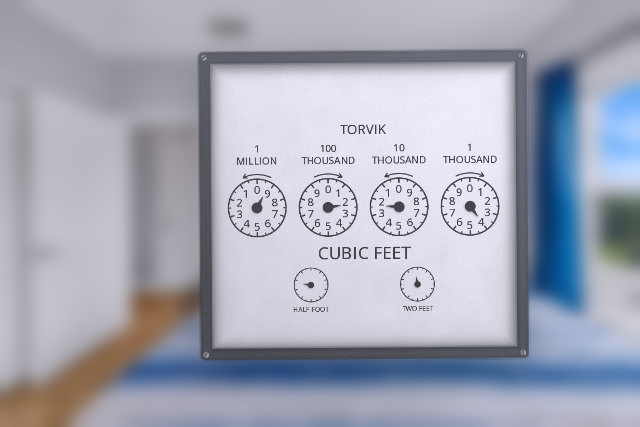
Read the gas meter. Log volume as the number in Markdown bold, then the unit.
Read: **922400** ft³
